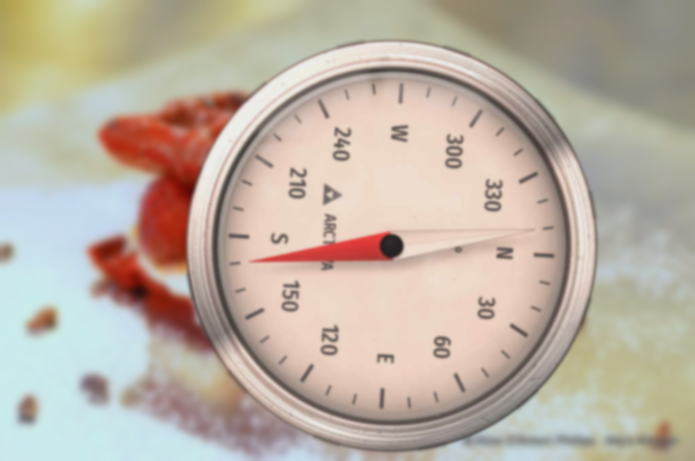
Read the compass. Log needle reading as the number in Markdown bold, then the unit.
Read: **170** °
